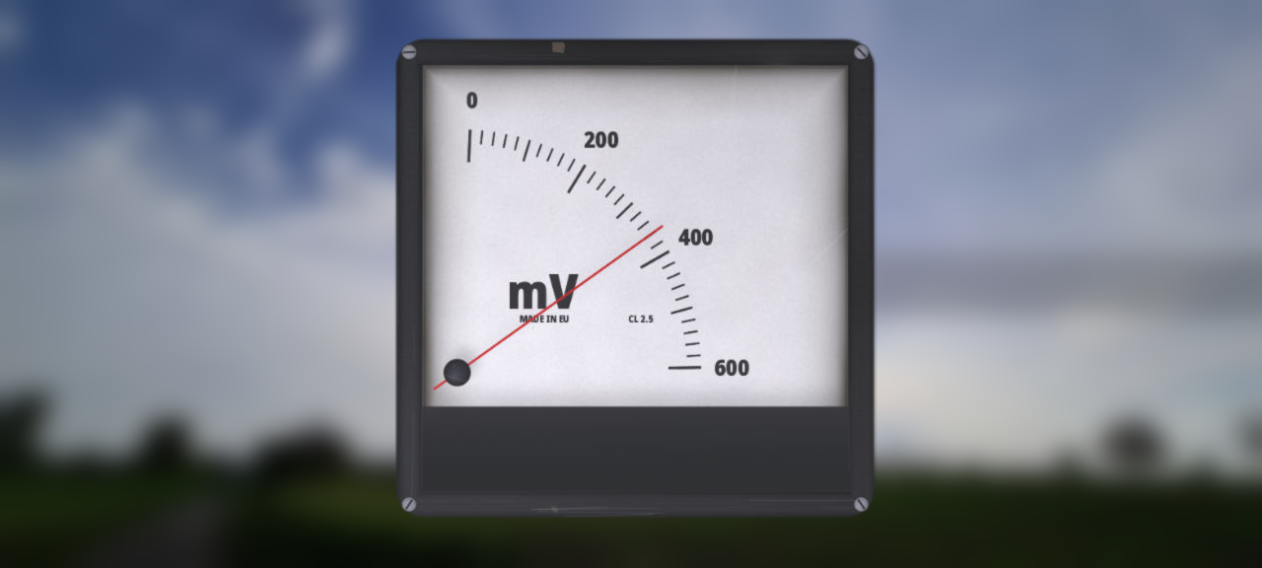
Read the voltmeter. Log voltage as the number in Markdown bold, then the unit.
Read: **360** mV
